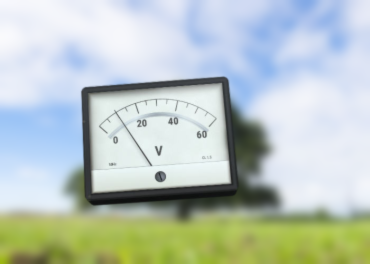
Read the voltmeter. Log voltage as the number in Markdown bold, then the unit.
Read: **10** V
